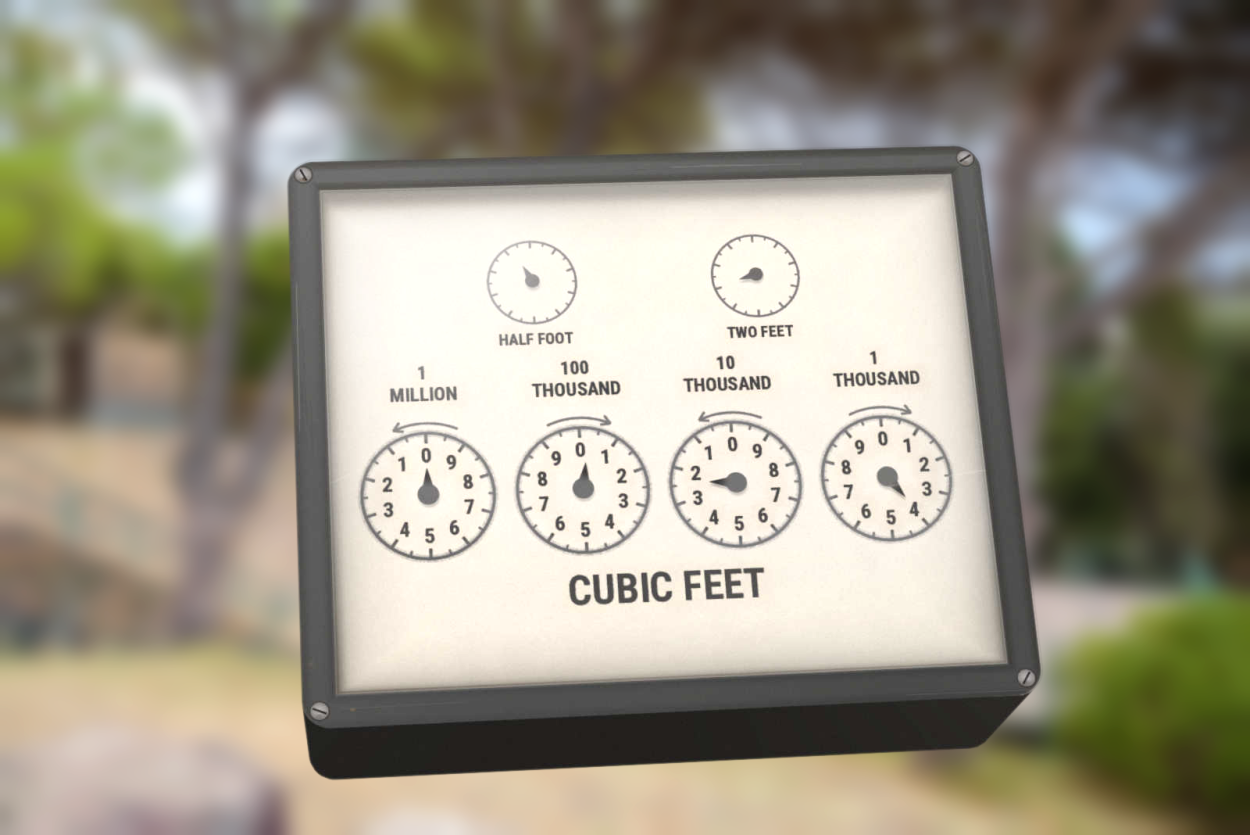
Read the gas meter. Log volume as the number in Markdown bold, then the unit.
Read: **2400** ft³
